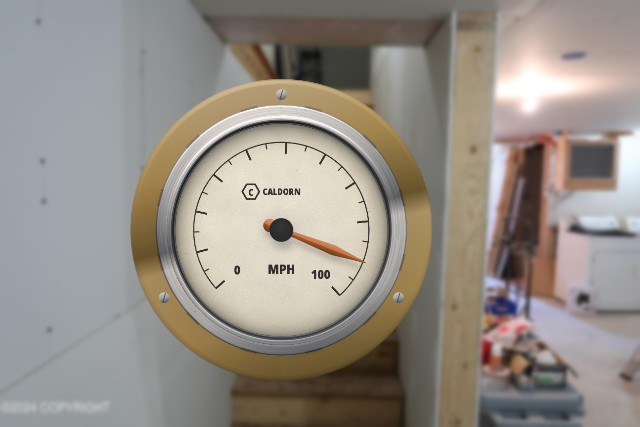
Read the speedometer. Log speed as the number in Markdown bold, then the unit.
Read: **90** mph
